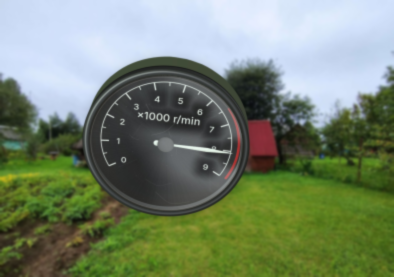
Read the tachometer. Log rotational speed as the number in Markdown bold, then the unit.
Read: **8000** rpm
